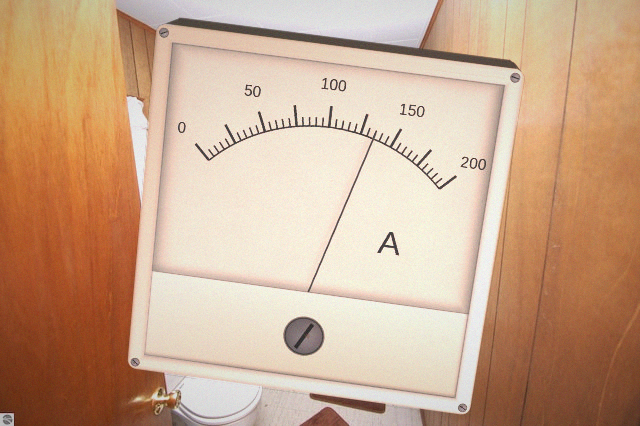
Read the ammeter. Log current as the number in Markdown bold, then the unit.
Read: **135** A
